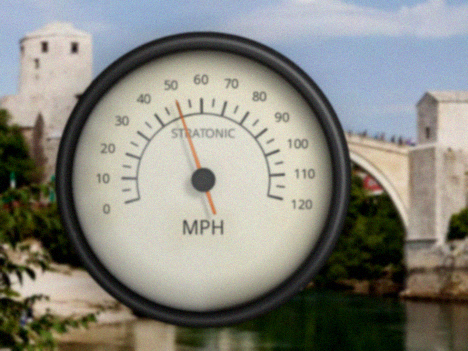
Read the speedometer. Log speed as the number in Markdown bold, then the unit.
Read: **50** mph
